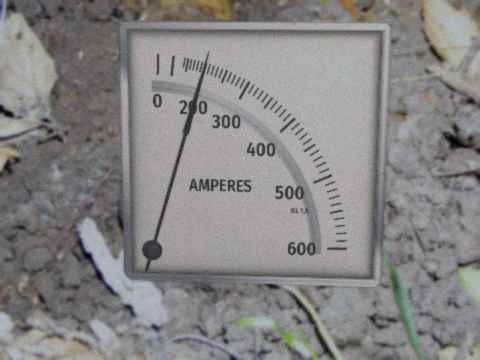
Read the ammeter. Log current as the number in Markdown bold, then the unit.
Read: **200** A
